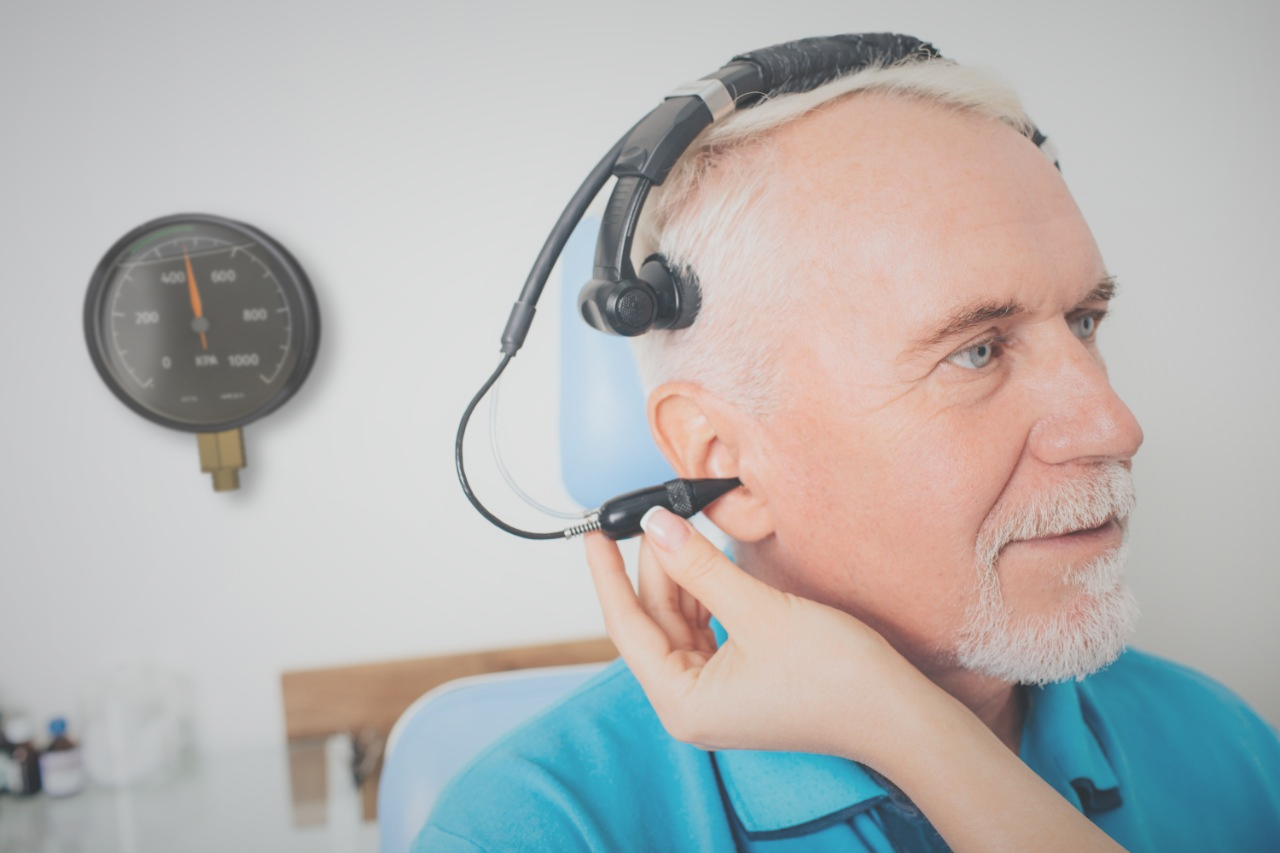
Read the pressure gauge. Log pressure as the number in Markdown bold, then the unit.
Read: **475** kPa
